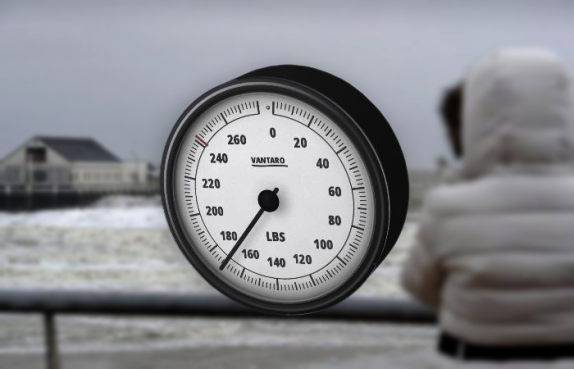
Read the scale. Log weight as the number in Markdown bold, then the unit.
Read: **170** lb
